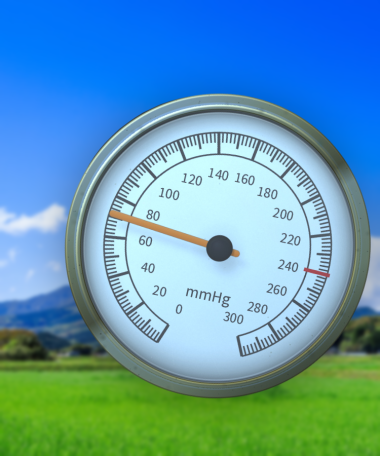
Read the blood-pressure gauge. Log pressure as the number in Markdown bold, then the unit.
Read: **72** mmHg
